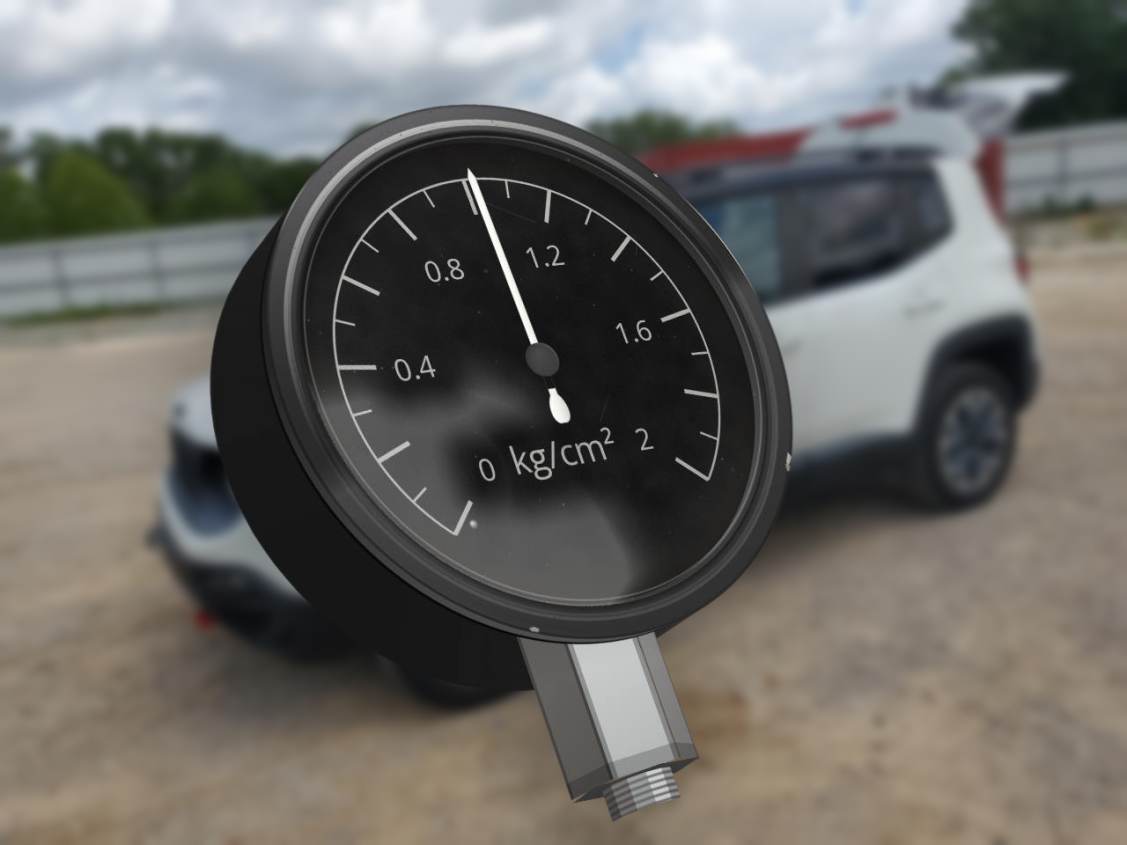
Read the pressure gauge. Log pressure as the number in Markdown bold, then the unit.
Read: **1** kg/cm²
